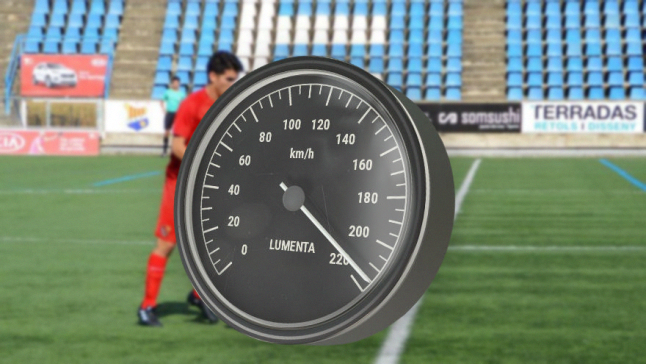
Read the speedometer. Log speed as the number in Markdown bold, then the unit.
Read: **215** km/h
